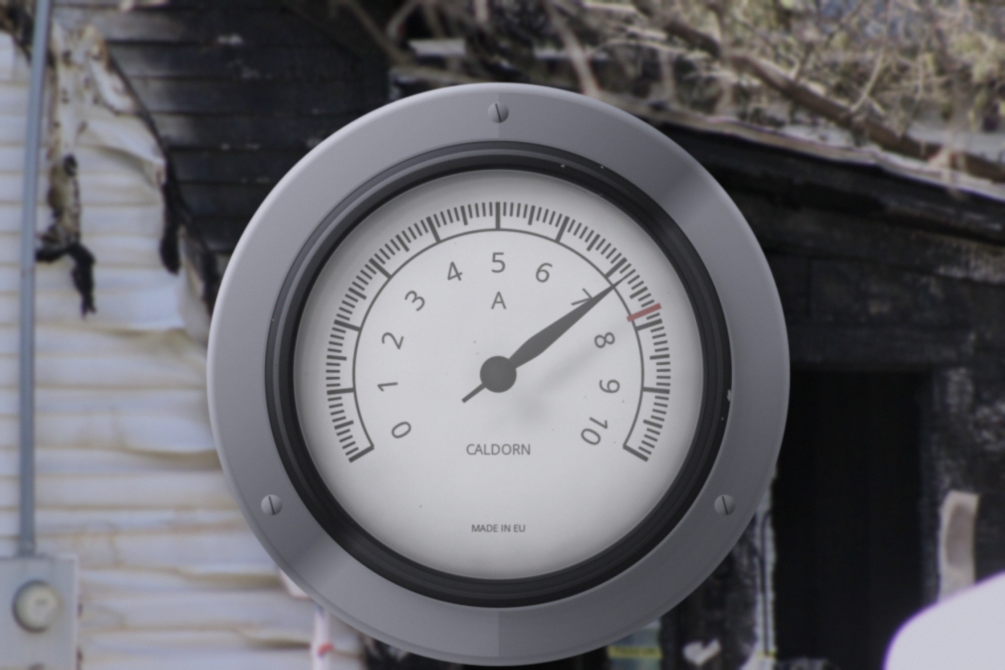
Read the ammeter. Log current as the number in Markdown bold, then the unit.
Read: **7.2** A
